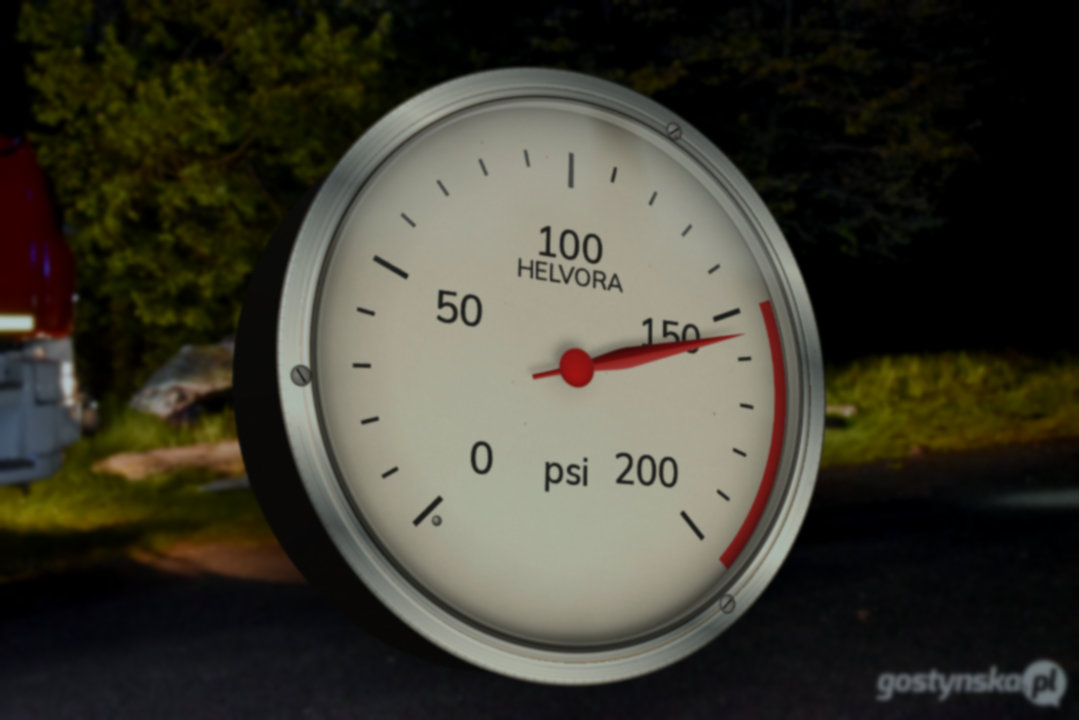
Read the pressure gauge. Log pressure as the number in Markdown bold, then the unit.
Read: **155** psi
